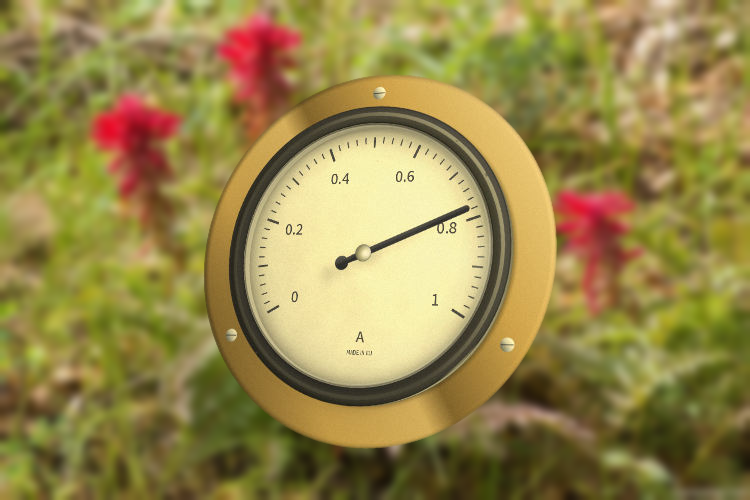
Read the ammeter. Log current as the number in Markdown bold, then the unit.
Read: **0.78** A
